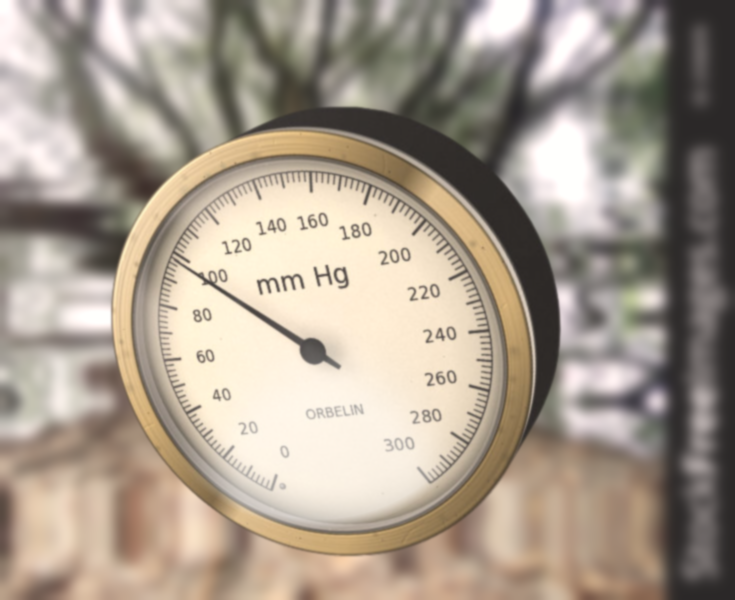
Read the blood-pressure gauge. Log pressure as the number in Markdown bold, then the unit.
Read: **100** mmHg
